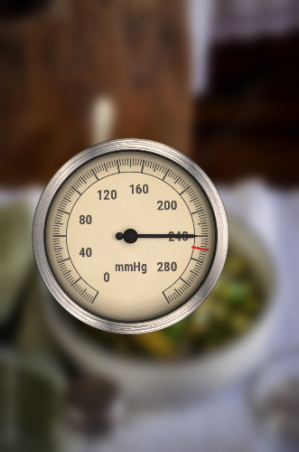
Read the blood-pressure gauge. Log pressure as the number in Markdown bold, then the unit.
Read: **240** mmHg
